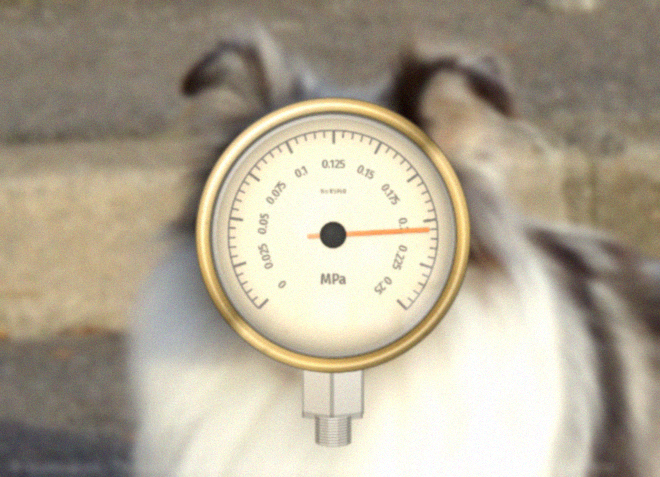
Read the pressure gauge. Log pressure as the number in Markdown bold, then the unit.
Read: **0.205** MPa
